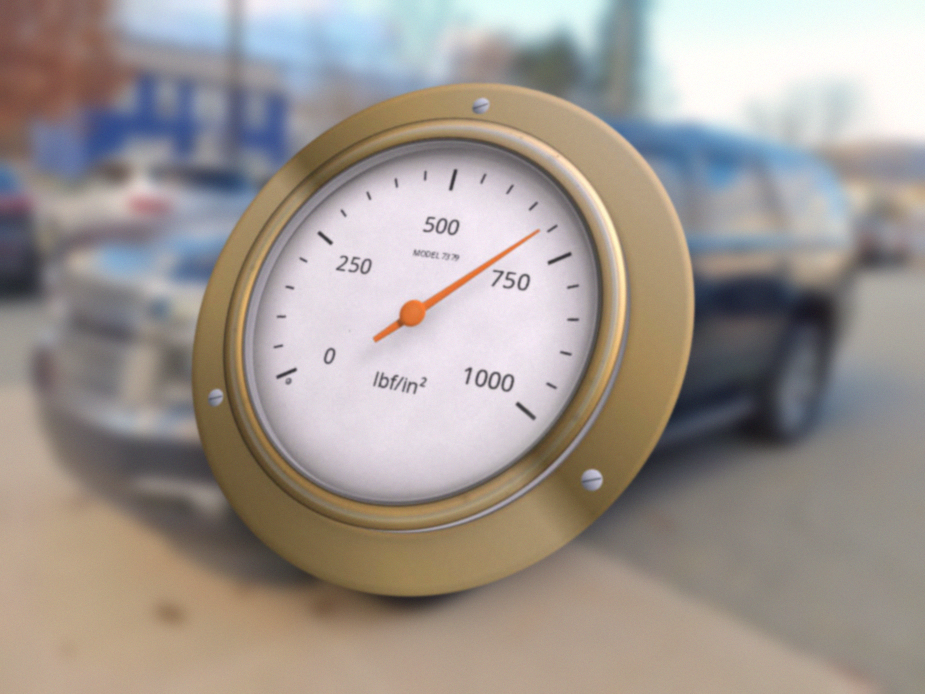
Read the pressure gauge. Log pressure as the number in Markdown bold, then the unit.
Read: **700** psi
